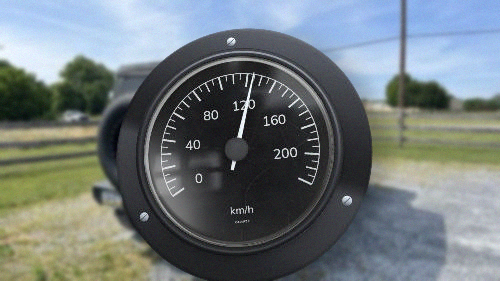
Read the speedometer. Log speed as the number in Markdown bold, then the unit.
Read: **125** km/h
